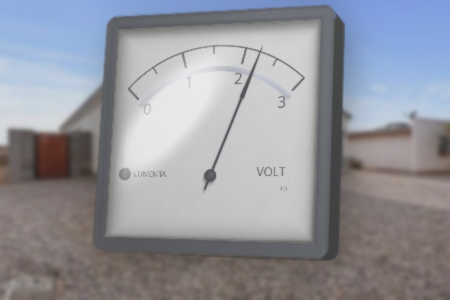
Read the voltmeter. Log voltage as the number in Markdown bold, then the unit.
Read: **2.25** V
